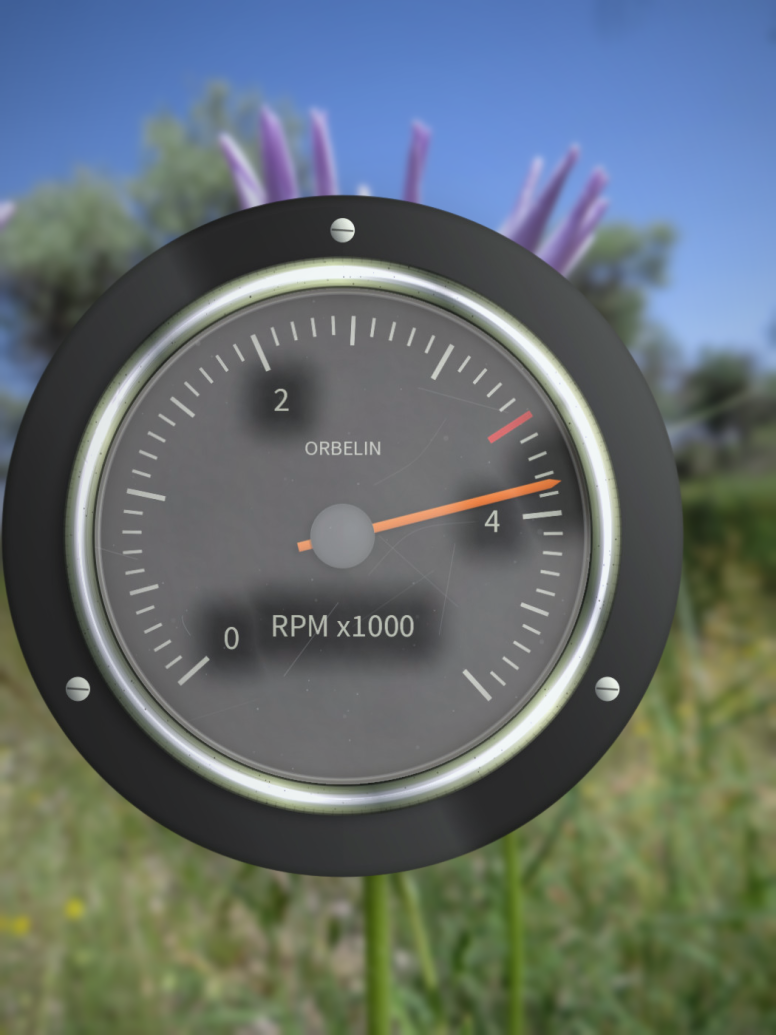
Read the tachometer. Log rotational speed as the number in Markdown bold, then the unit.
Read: **3850** rpm
